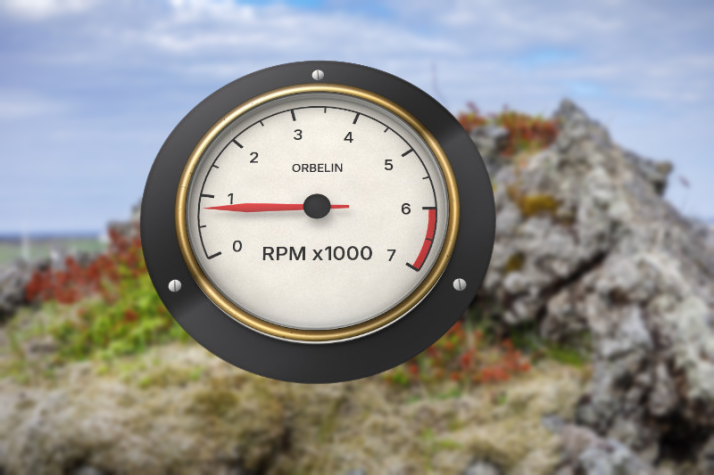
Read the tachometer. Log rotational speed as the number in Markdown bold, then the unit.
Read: **750** rpm
